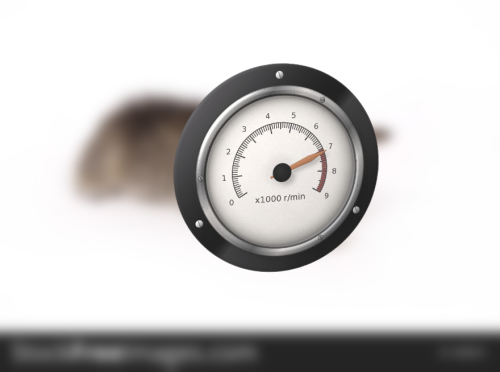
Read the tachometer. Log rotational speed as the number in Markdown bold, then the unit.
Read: **7000** rpm
